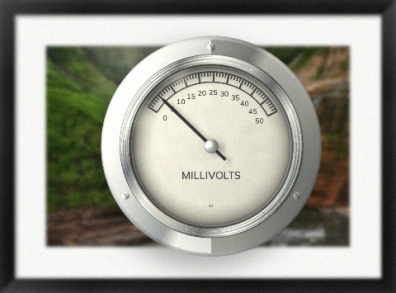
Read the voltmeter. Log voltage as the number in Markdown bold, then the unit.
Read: **5** mV
